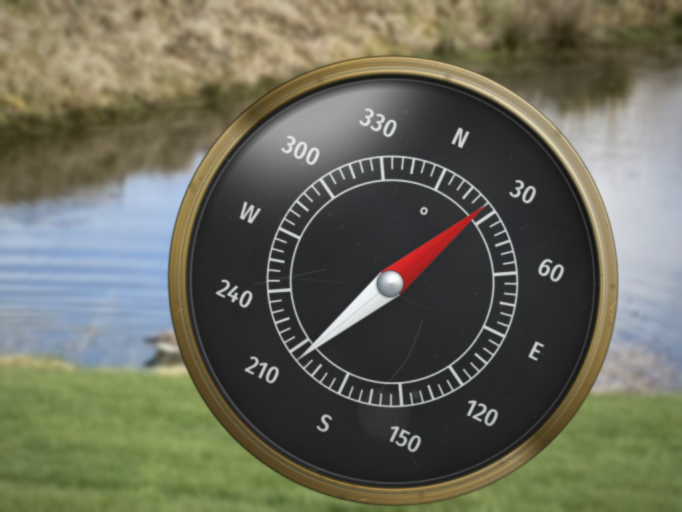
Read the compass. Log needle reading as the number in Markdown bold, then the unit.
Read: **25** °
